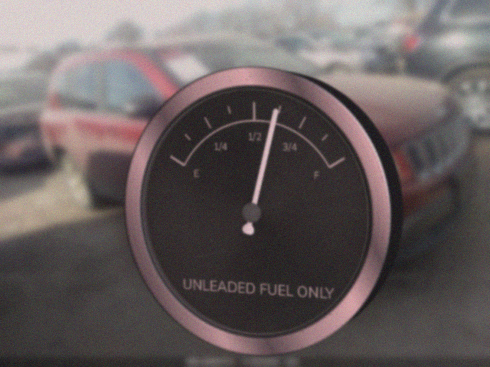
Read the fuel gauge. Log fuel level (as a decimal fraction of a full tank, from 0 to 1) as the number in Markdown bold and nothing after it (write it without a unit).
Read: **0.625**
